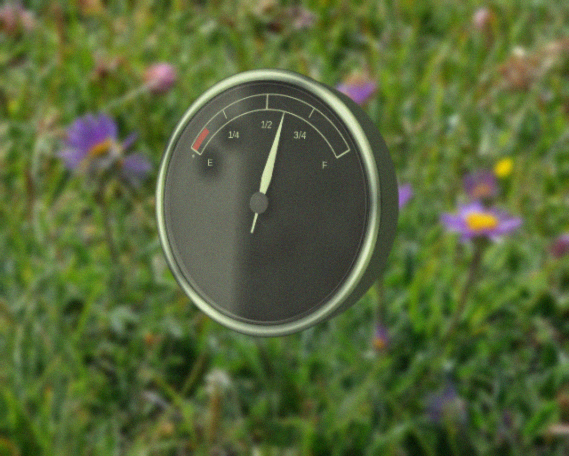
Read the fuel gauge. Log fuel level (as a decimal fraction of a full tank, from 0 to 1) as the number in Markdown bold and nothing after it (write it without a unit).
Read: **0.625**
